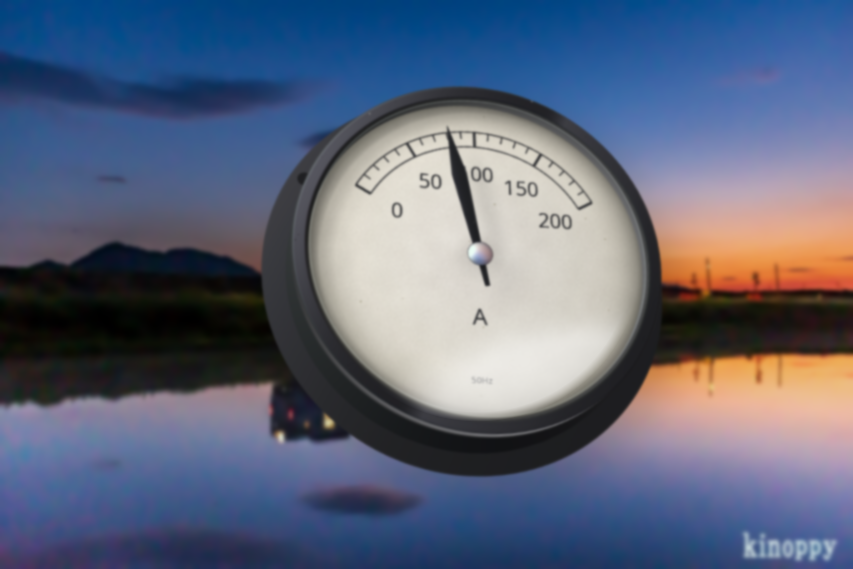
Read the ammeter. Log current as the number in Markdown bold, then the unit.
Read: **80** A
